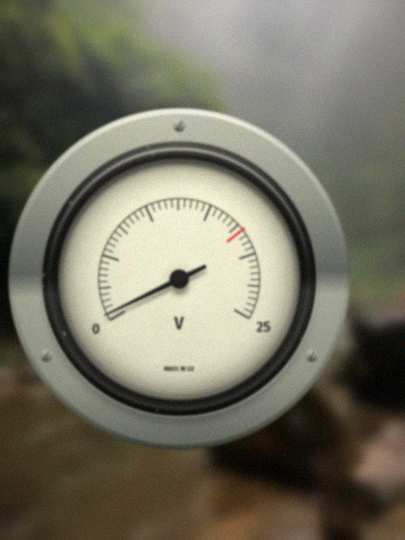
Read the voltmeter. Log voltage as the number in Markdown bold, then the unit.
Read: **0.5** V
